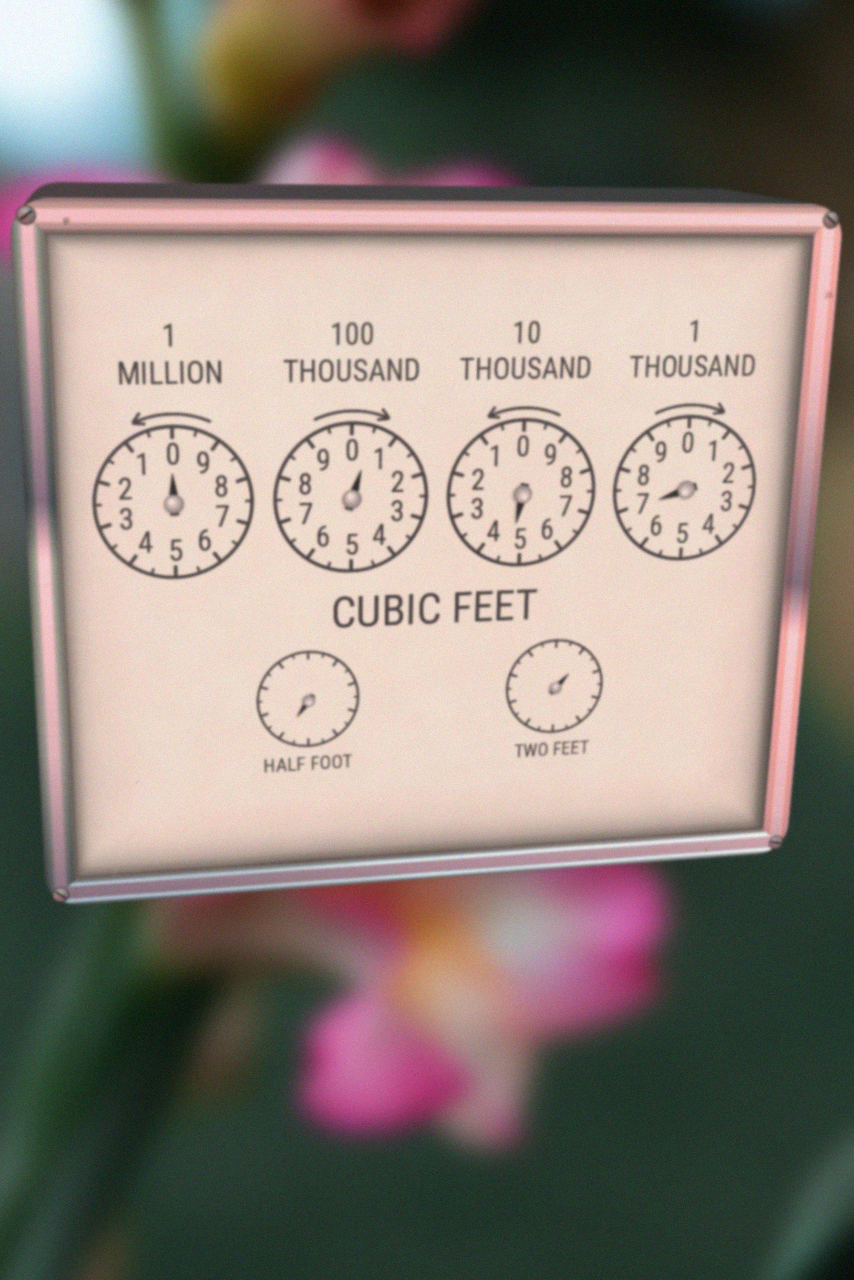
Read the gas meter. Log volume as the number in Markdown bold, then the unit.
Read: **4700** ft³
